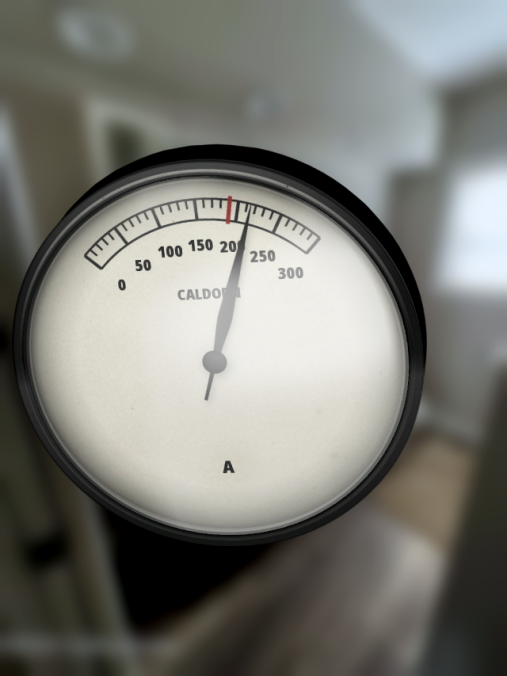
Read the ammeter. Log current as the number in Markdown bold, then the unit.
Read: **215** A
